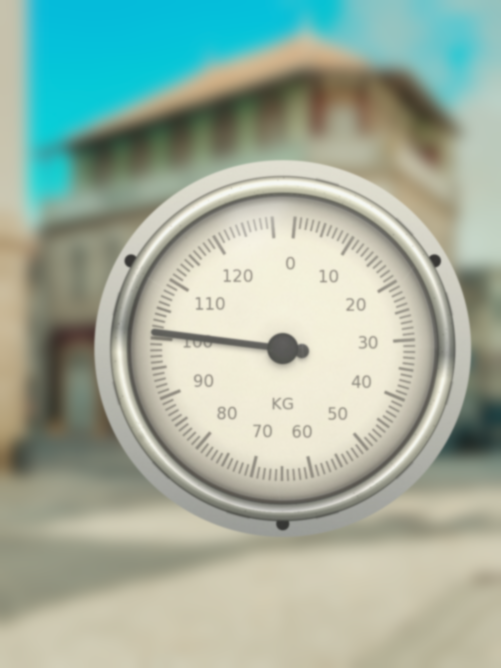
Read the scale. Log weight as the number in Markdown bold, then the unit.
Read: **101** kg
